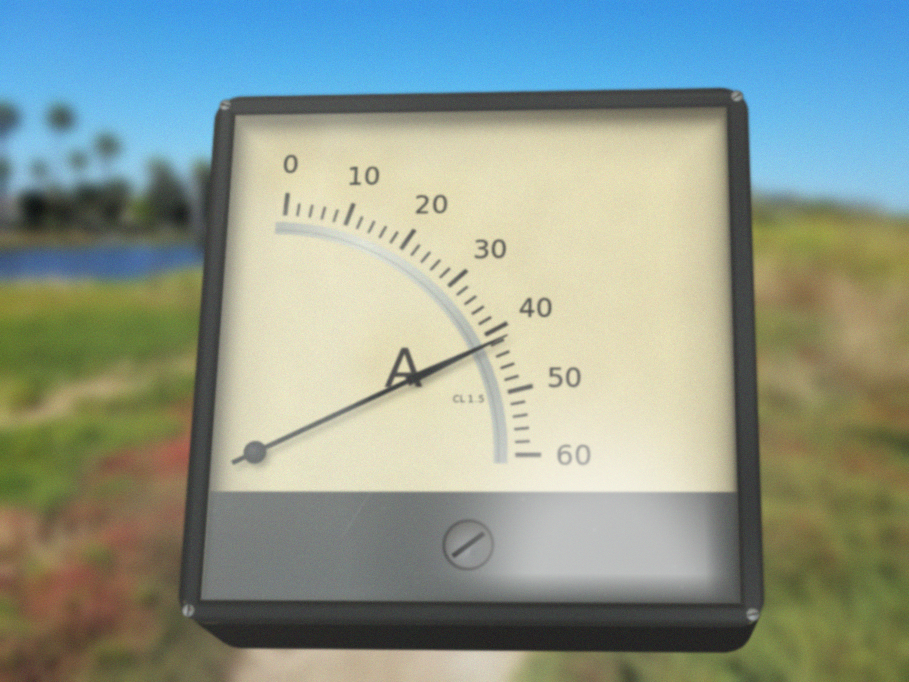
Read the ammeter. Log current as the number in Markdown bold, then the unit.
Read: **42** A
